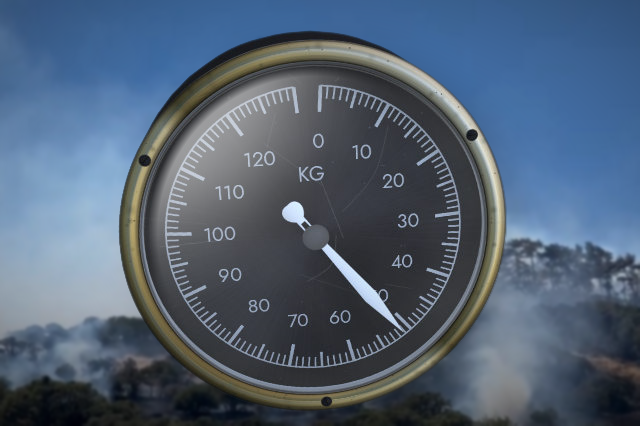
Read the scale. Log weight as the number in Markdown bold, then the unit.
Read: **51** kg
